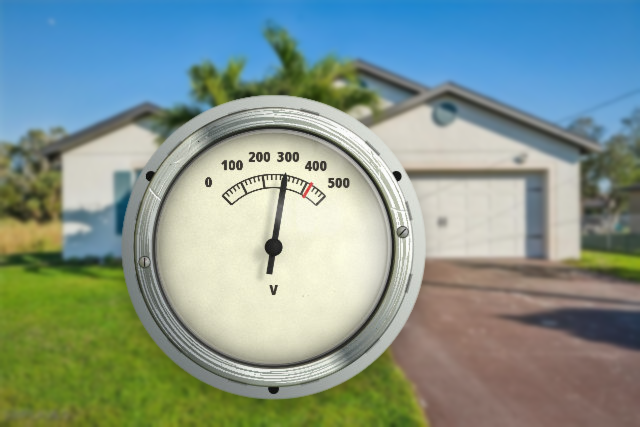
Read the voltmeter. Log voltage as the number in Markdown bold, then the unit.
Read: **300** V
